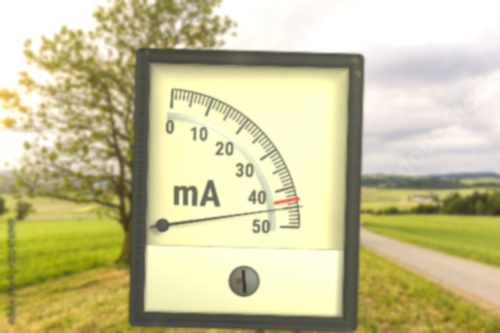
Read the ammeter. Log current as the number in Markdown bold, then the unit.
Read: **45** mA
